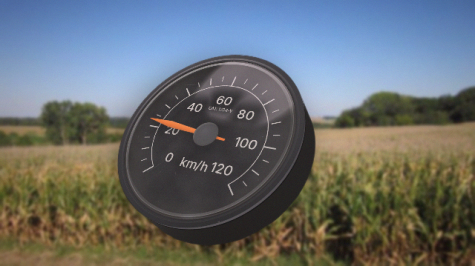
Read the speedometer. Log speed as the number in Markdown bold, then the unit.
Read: **22.5** km/h
